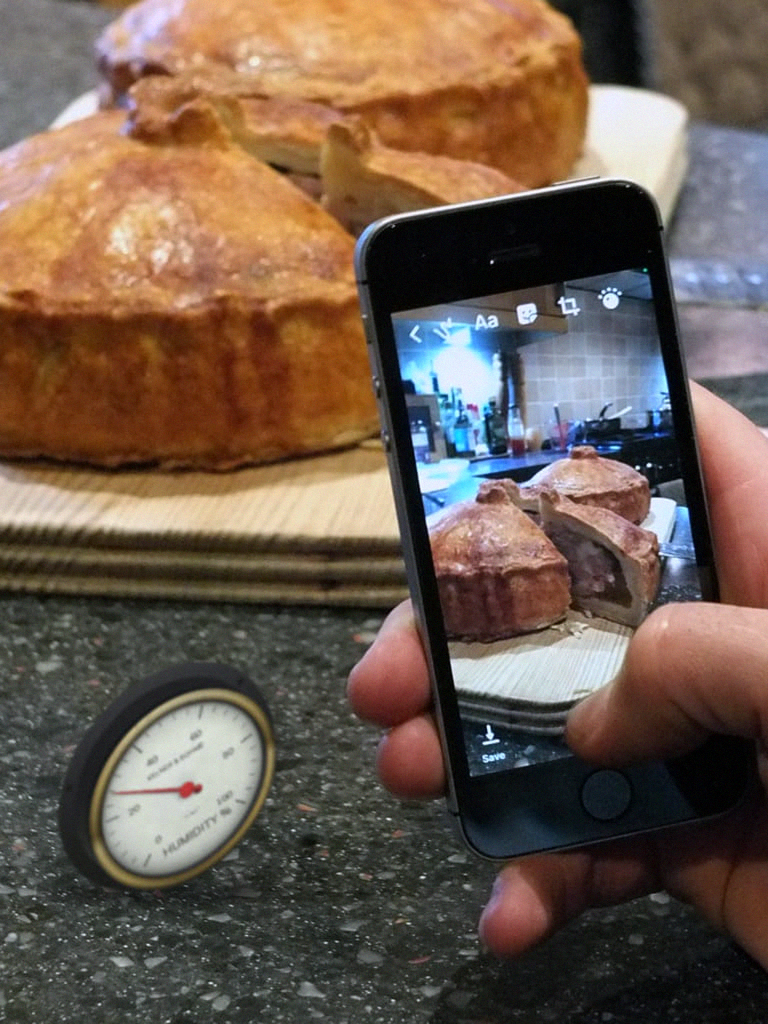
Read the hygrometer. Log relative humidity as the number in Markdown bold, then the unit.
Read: **28** %
